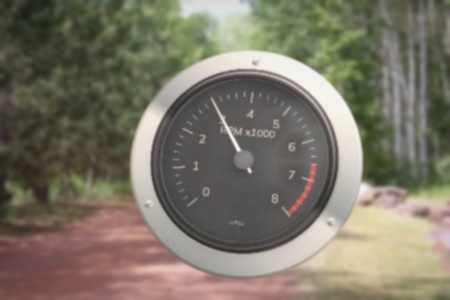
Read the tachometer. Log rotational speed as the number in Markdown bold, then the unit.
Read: **3000** rpm
